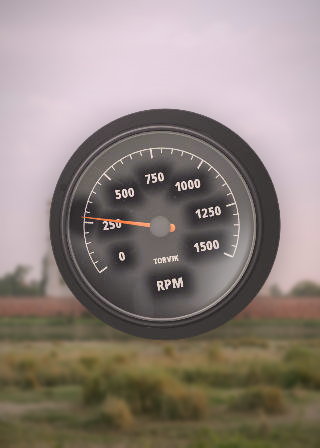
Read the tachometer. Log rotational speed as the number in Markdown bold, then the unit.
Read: **275** rpm
